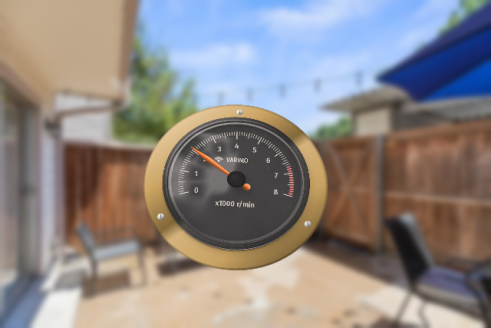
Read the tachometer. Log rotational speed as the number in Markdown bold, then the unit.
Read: **2000** rpm
